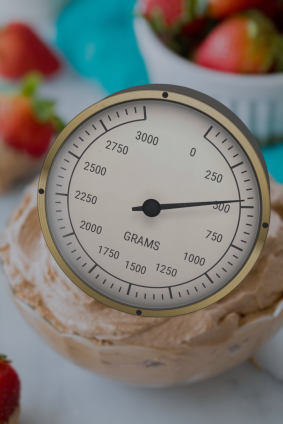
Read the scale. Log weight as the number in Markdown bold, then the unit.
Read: **450** g
